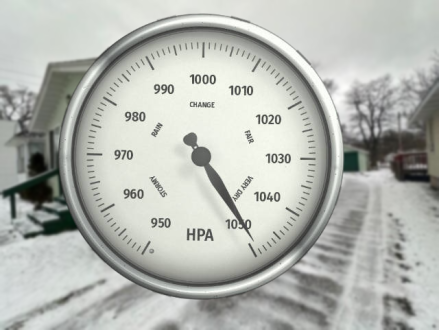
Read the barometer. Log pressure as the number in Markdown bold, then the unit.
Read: **1049** hPa
